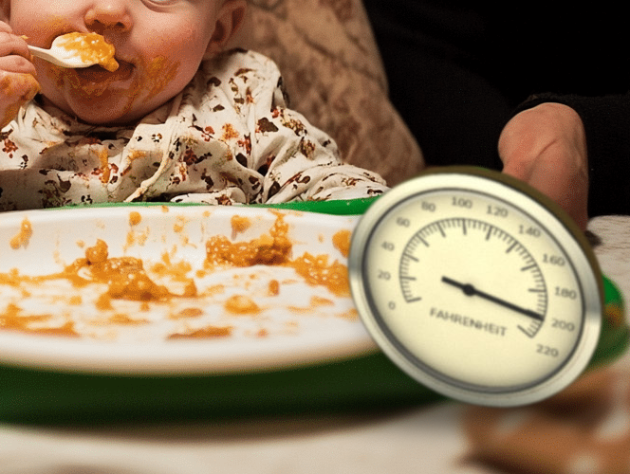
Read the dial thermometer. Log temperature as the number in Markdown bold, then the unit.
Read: **200** °F
